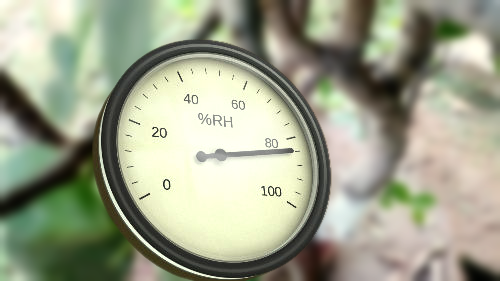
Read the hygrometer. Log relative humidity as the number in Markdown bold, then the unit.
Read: **84** %
